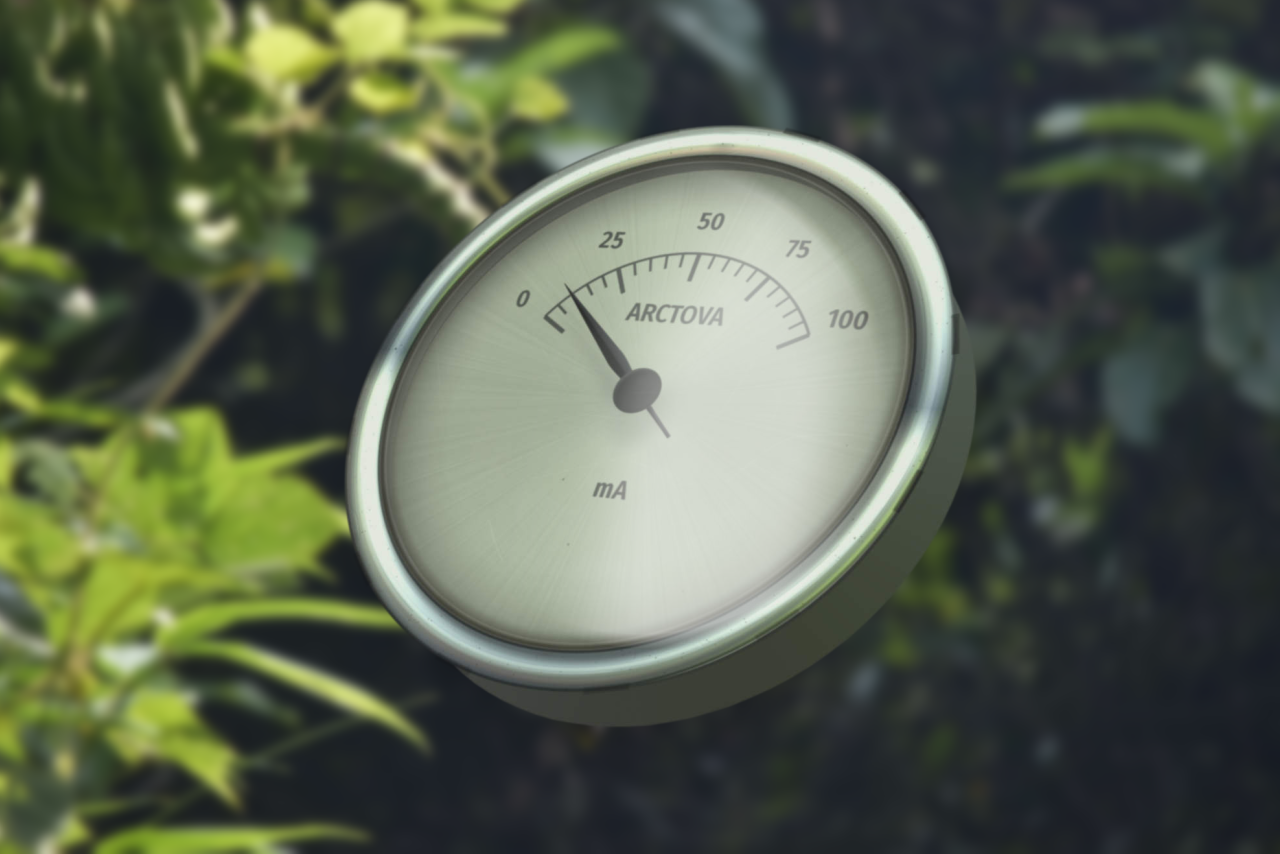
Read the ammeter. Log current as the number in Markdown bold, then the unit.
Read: **10** mA
